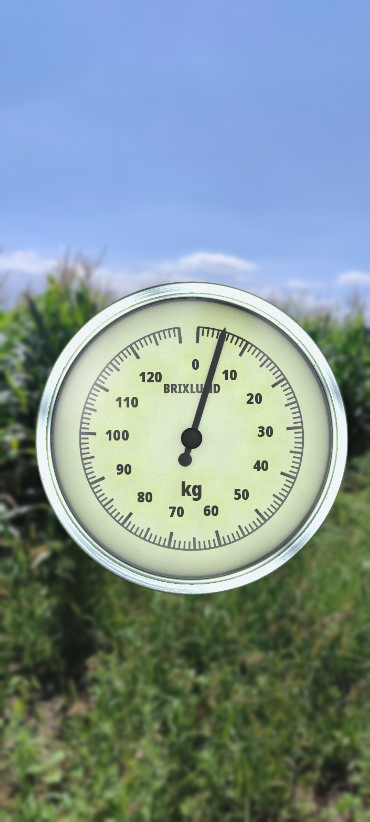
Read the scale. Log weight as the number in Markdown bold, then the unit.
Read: **5** kg
